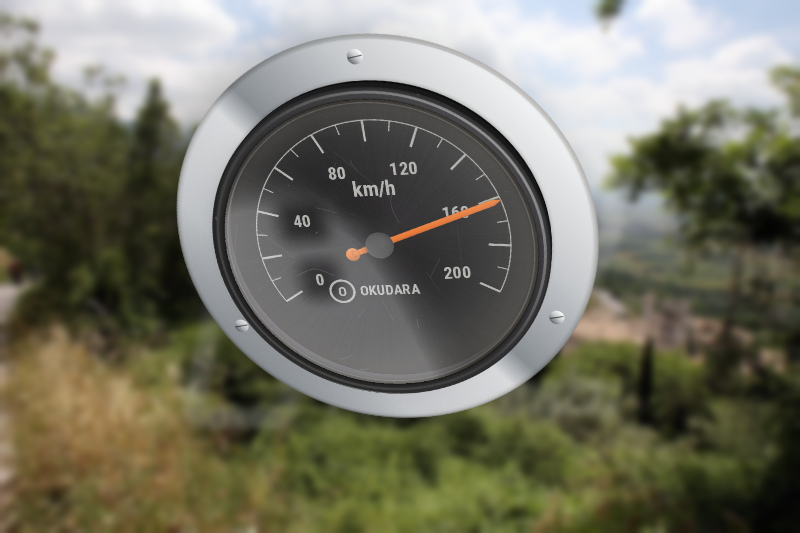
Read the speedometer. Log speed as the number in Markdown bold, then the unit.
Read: **160** km/h
